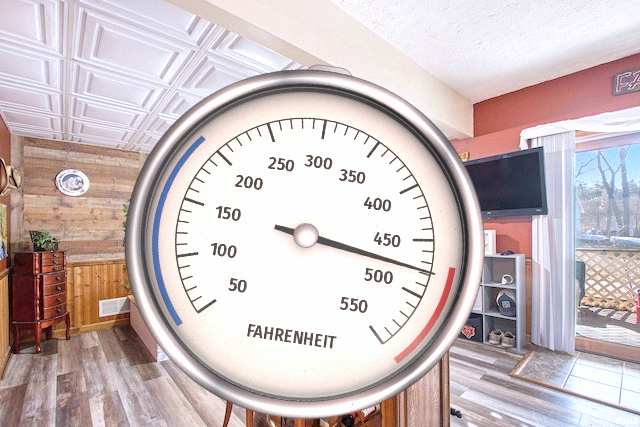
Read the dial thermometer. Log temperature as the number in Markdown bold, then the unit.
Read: **480** °F
